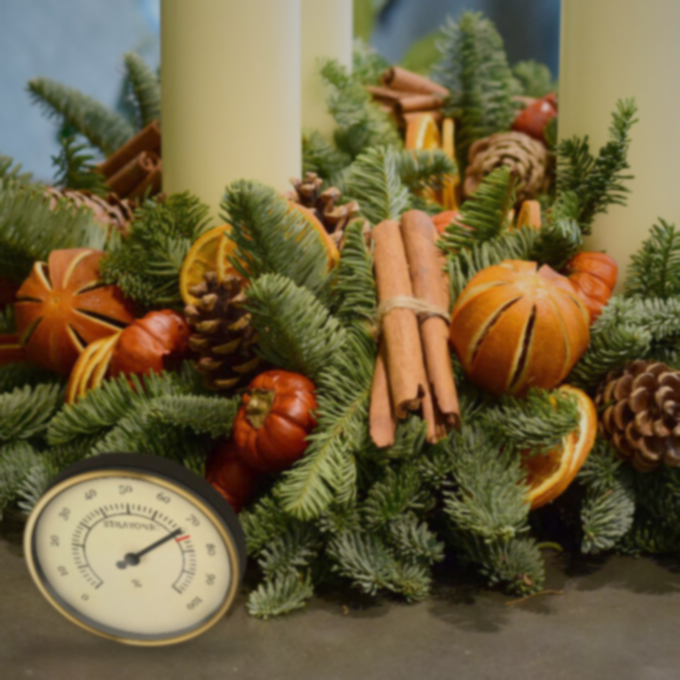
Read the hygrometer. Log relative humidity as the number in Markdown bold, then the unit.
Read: **70** %
